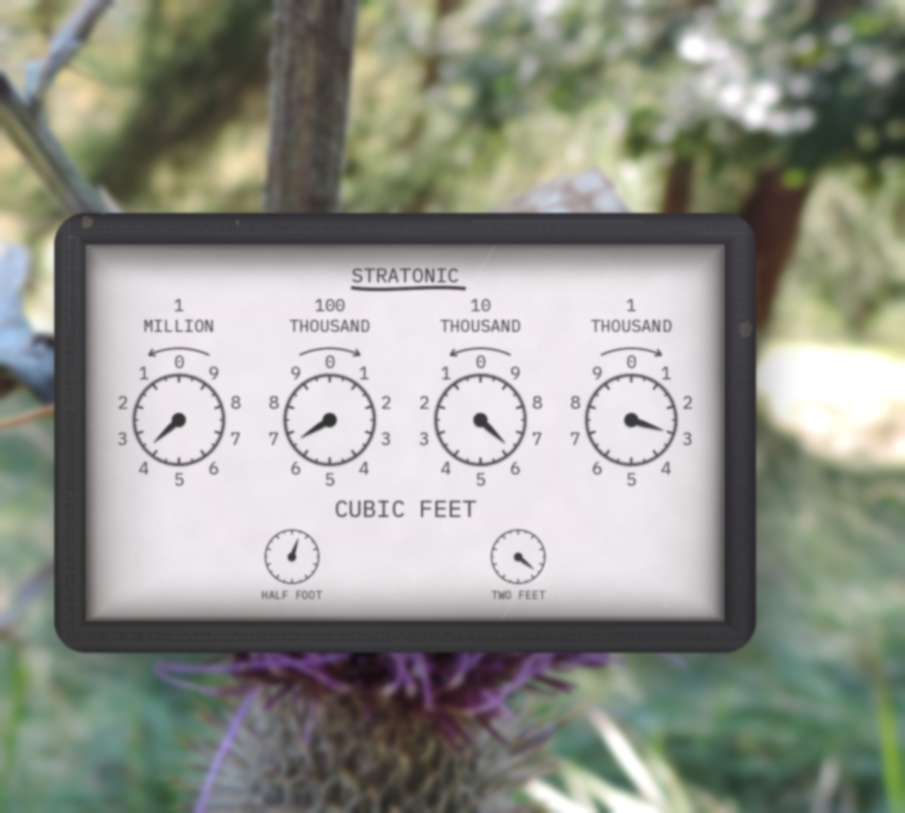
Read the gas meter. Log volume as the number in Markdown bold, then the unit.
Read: **366300** ft³
